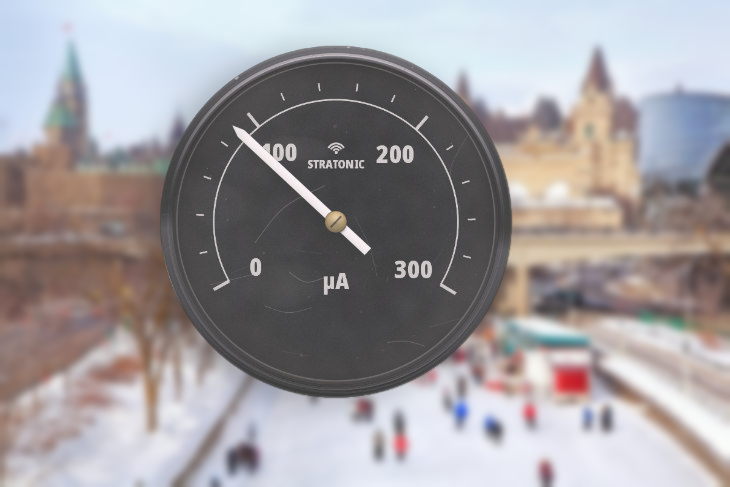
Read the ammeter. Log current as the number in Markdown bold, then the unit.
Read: **90** µA
